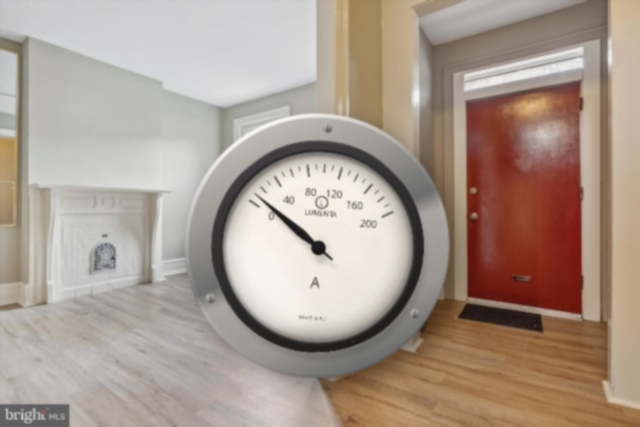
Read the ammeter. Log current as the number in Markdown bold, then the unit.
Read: **10** A
